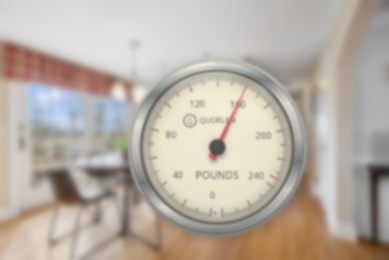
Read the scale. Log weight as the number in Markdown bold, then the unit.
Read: **160** lb
